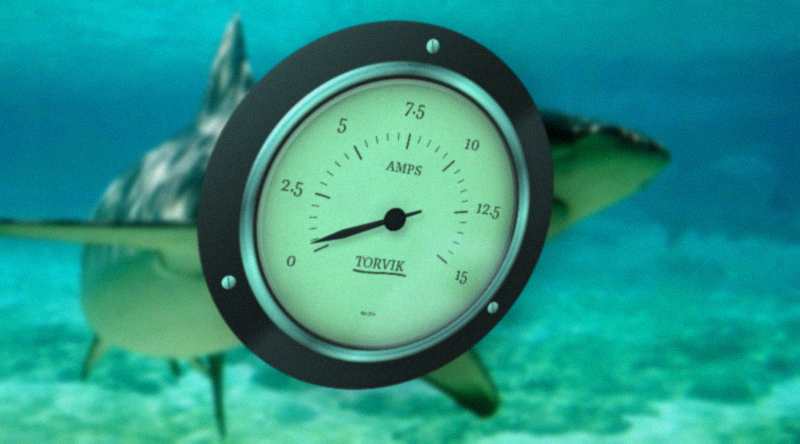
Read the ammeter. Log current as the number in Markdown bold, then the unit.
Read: **0.5** A
